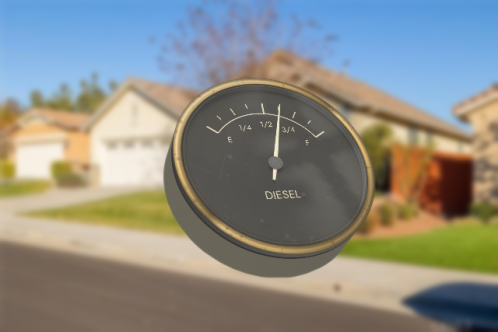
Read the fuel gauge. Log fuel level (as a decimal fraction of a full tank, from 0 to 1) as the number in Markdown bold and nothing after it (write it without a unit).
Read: **0.625**
